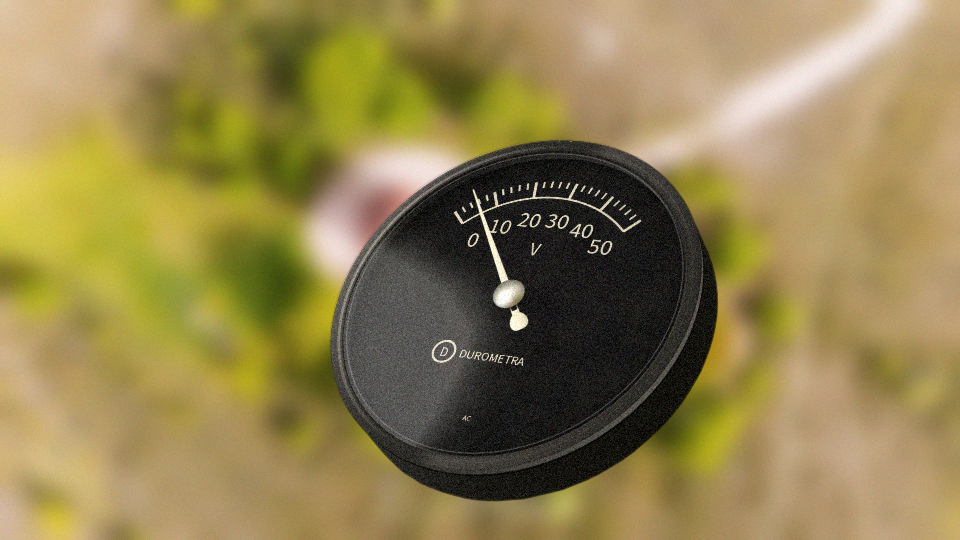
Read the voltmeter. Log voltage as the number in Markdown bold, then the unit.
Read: **6** V
